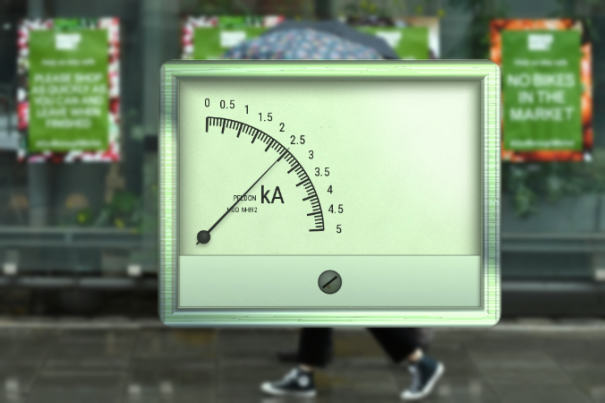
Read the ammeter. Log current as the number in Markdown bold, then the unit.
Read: **2.5** kA
